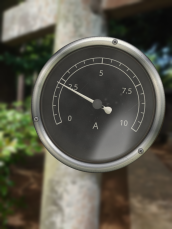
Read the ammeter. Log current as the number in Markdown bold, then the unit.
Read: **2.25** A
